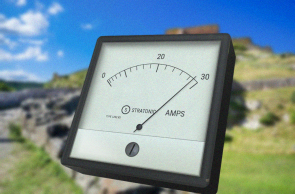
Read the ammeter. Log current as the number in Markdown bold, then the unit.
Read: **29** A
